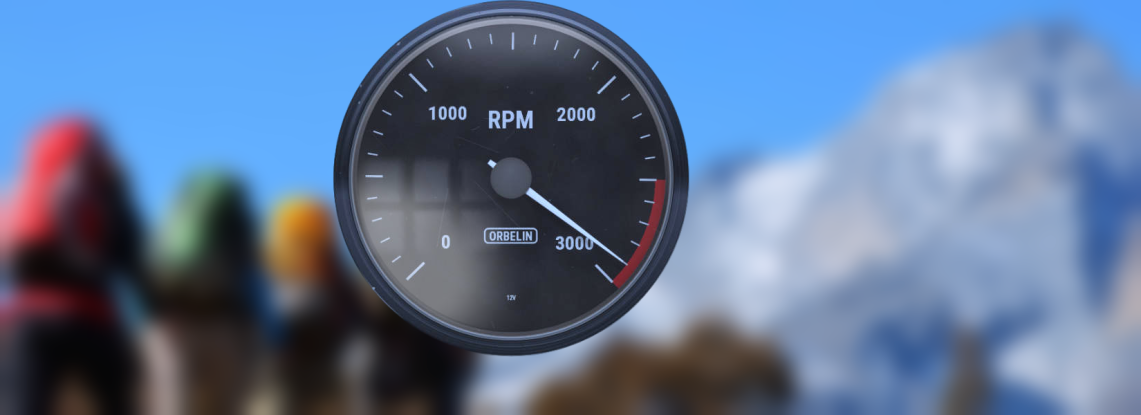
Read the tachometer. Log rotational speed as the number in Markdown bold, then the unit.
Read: **2900** rpm
